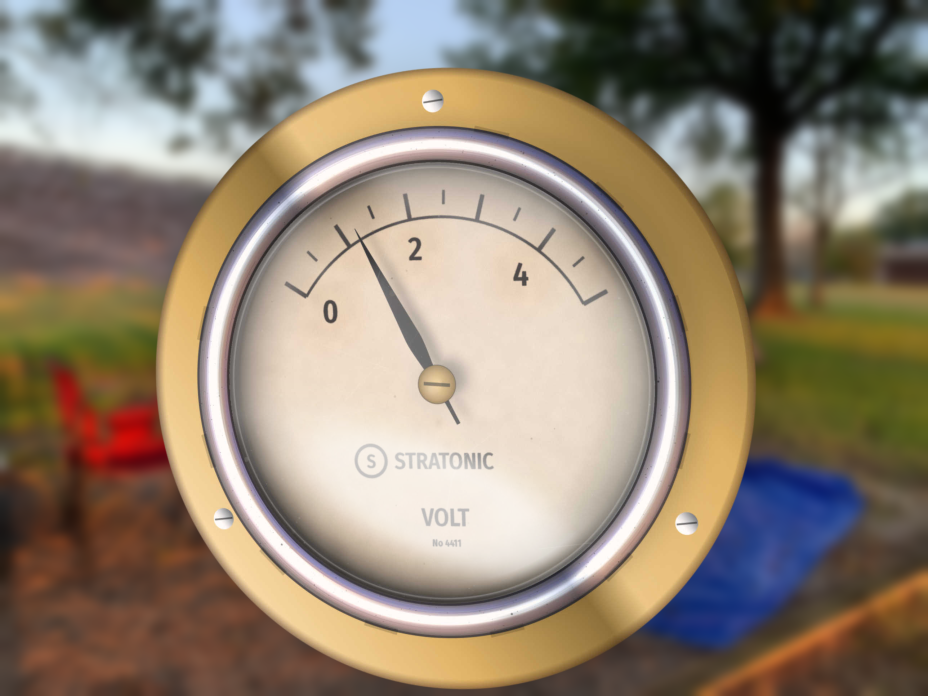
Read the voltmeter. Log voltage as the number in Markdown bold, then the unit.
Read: **1.25** V
